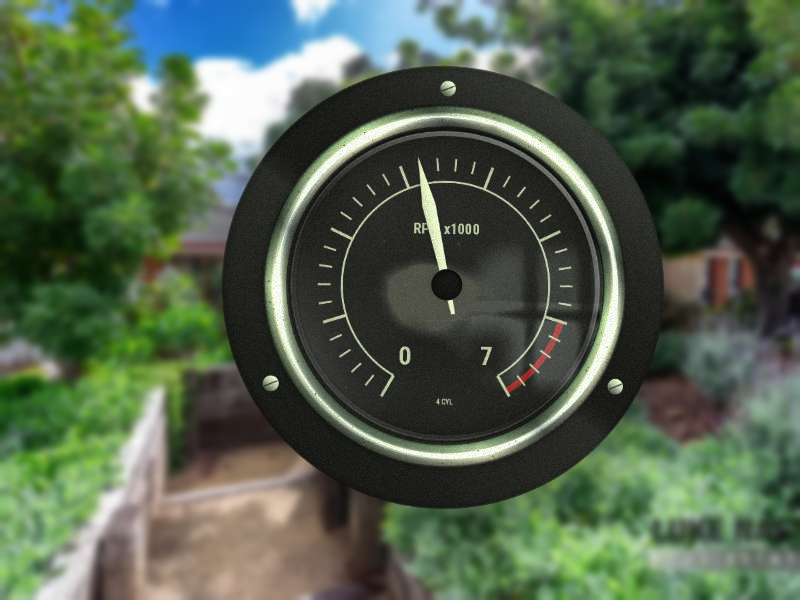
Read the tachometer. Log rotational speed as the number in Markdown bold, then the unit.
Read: **3200** rpm
